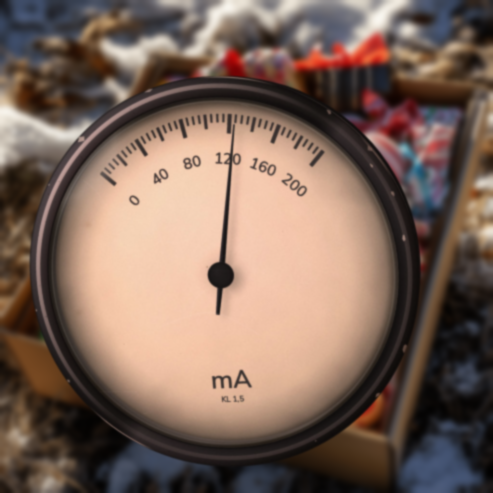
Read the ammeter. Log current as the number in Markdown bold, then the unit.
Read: **125** mA
